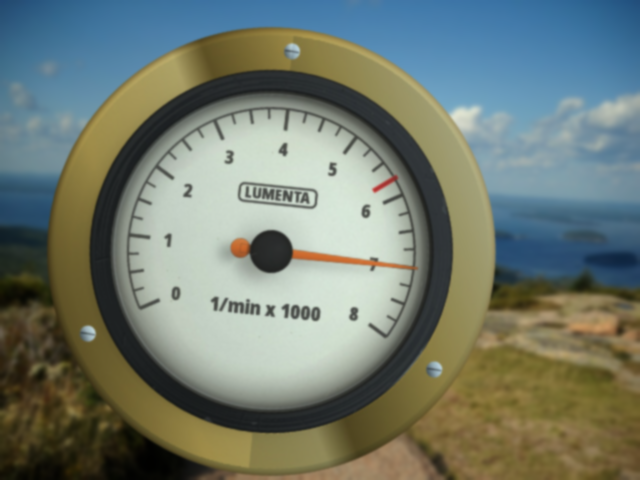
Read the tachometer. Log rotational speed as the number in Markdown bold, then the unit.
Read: **7000** rpm
